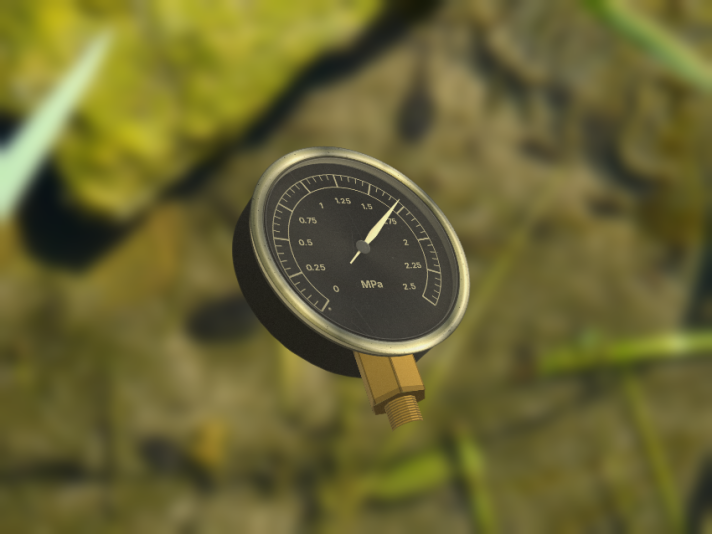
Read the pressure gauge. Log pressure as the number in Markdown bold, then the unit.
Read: **1.7** MPa
